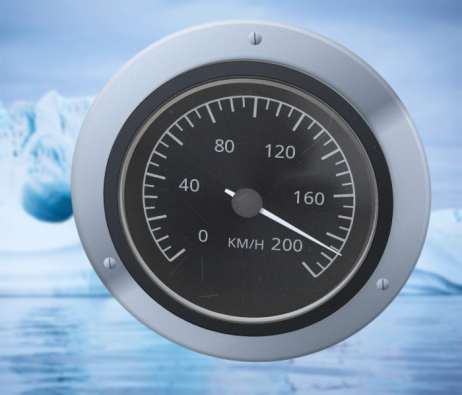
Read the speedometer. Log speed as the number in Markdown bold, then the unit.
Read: **185** km/h
